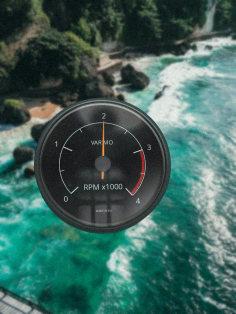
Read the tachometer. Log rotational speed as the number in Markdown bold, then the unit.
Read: **2000** rpm
